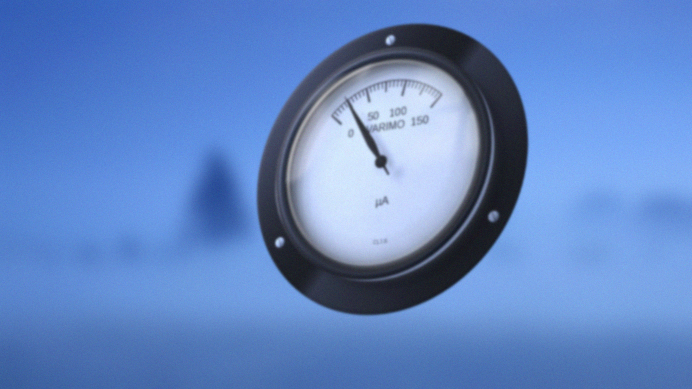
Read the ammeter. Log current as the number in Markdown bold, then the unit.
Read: **25** µA
